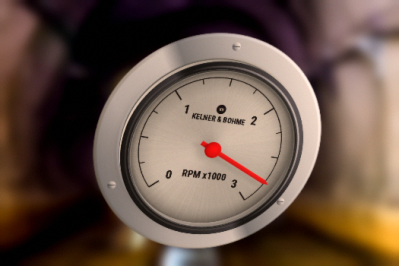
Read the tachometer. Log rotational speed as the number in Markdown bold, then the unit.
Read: **2750** rpm
